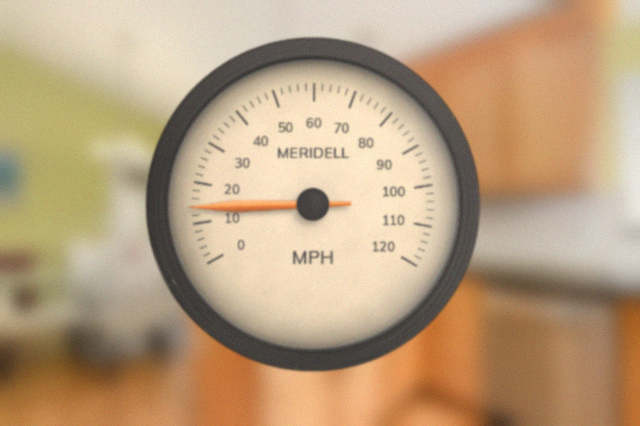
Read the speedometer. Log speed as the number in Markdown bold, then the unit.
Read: **14** mph
